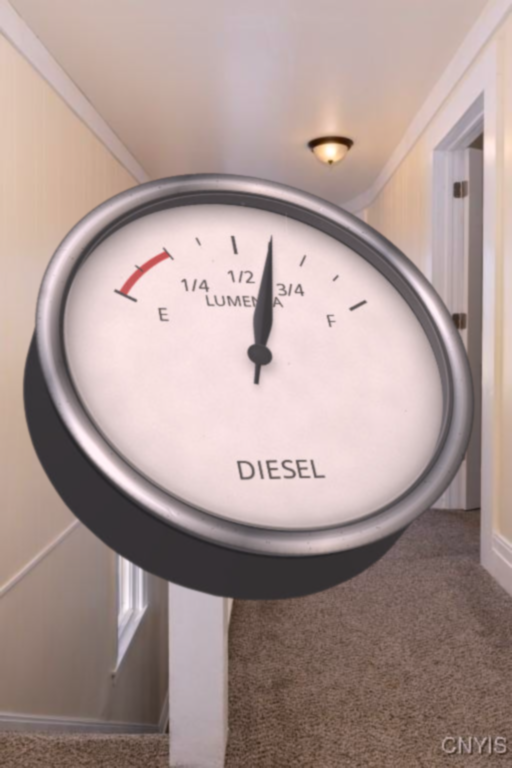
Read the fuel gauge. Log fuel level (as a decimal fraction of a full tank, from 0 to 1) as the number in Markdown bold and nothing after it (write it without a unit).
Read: **0.625**
